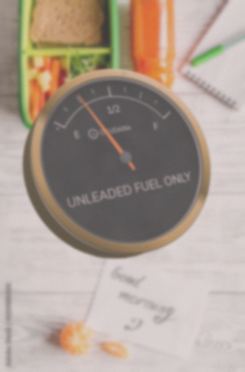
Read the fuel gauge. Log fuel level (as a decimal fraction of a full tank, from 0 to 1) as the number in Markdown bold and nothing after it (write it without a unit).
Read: **0.25**
